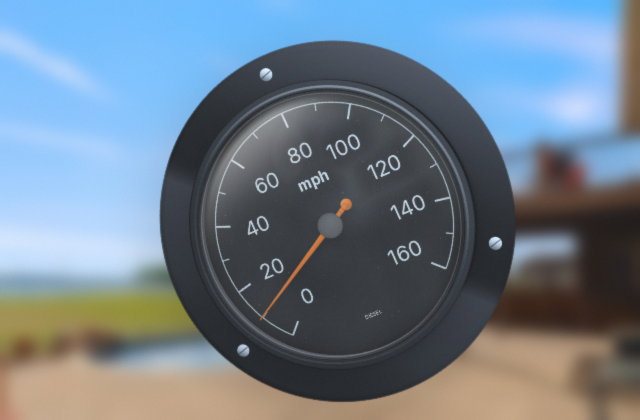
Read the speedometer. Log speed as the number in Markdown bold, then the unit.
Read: **10** mph
